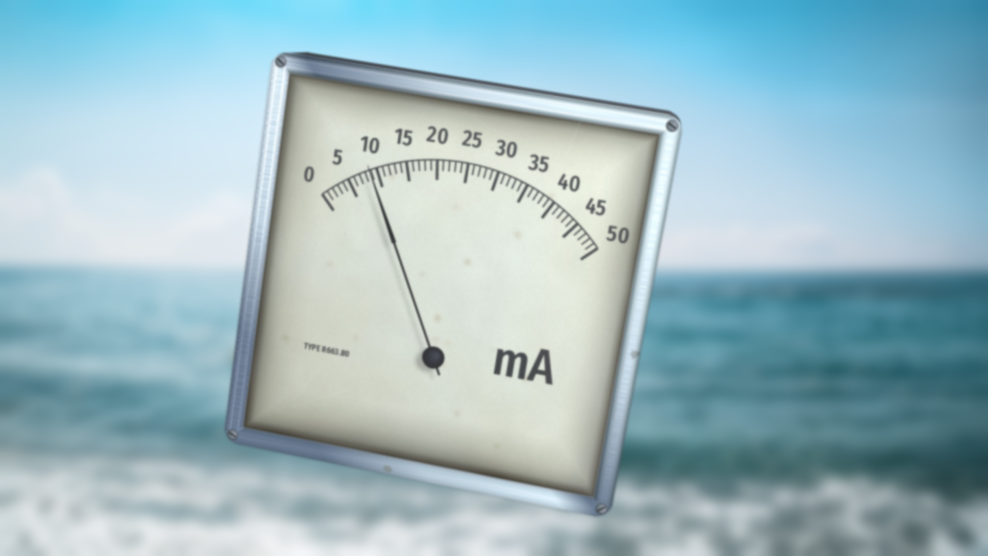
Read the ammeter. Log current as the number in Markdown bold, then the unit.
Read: **9** mA
